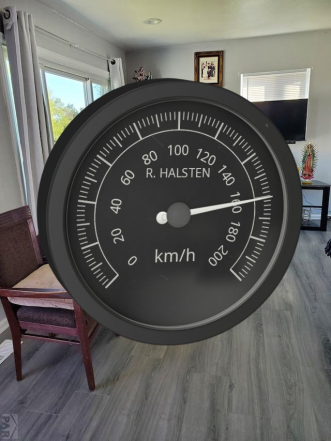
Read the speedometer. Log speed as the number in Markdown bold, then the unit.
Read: **160** km/h
